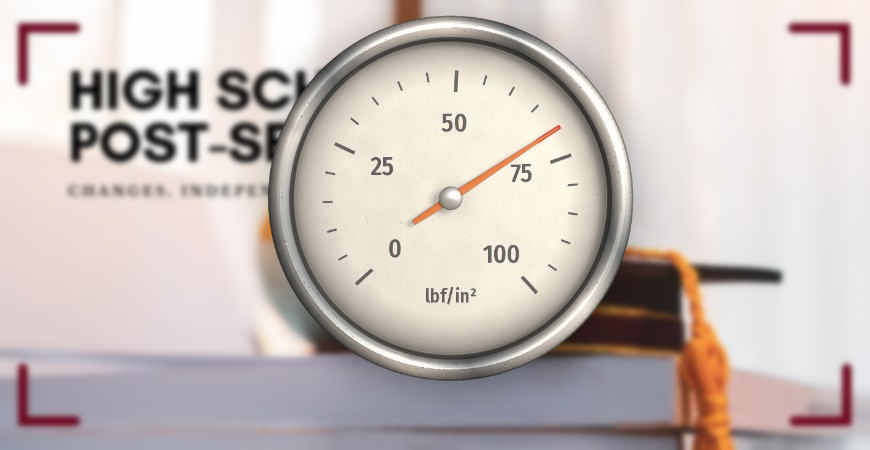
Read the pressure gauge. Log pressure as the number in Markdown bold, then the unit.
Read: **70** psi
